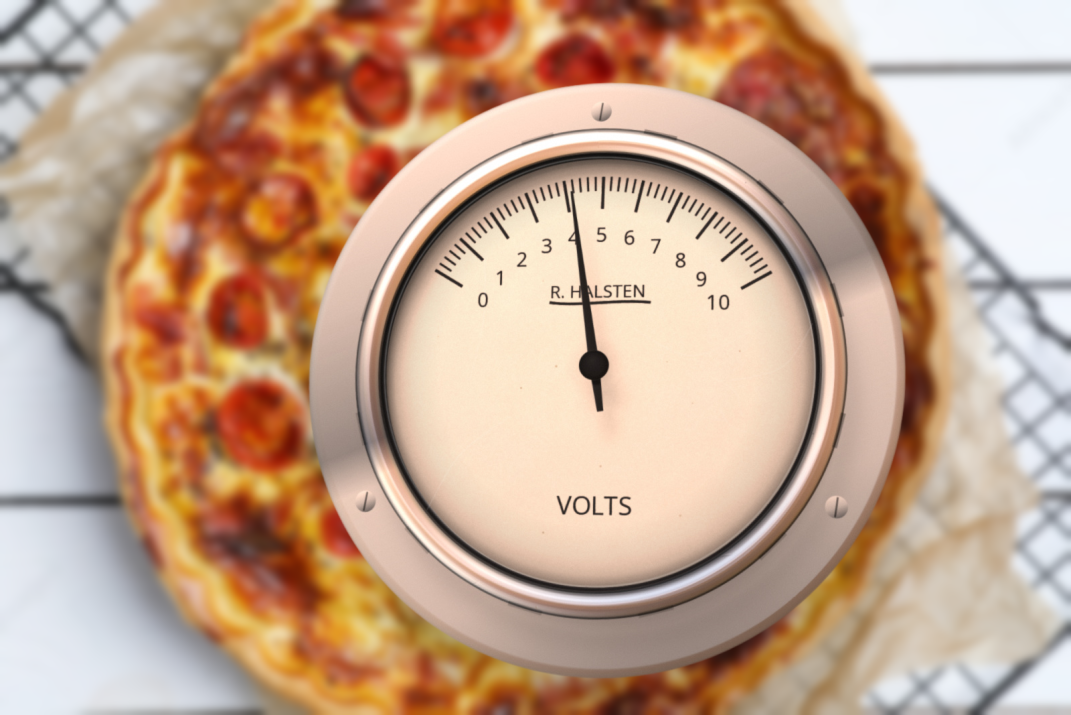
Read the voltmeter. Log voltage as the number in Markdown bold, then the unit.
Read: **4.2** V
